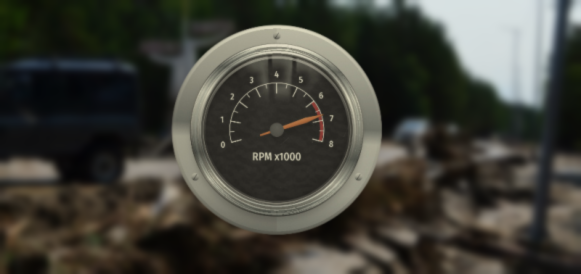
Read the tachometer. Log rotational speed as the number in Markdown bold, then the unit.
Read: **6750** rpm
